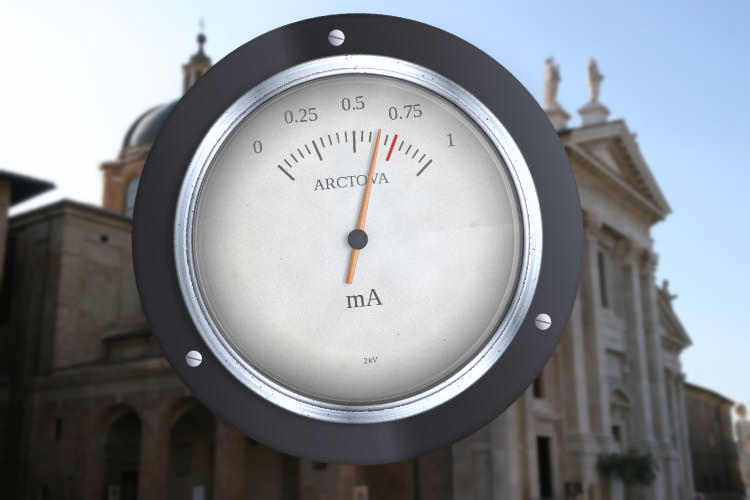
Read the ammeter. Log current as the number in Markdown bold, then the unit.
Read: **0.65** mA
